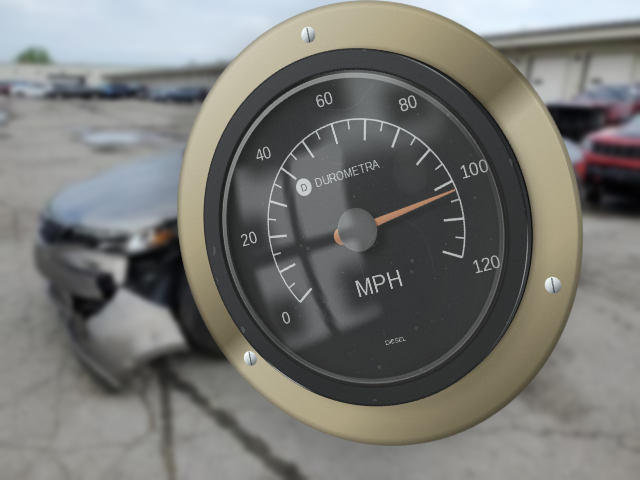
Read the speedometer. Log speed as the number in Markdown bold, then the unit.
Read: **102.5** mph
